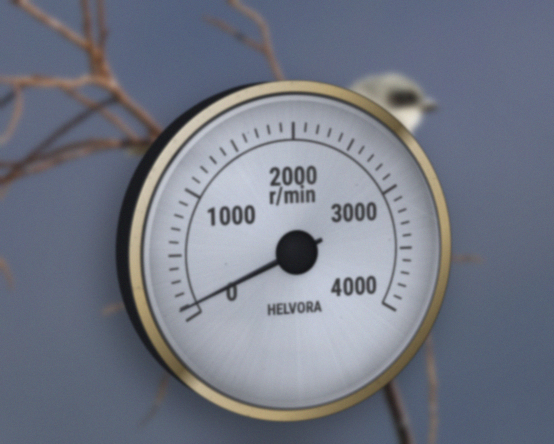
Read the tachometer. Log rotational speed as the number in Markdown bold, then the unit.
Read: **100** rpm
